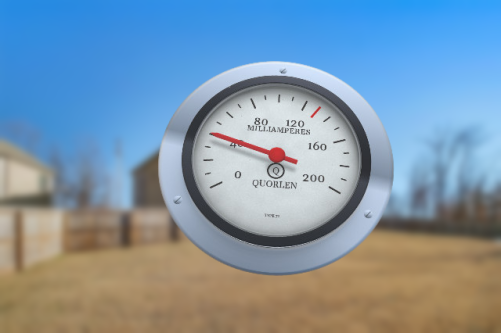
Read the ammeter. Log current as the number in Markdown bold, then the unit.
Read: **40** mA
